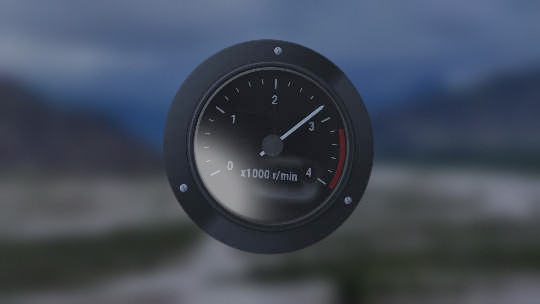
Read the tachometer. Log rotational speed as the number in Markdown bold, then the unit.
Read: **2800** rpm
